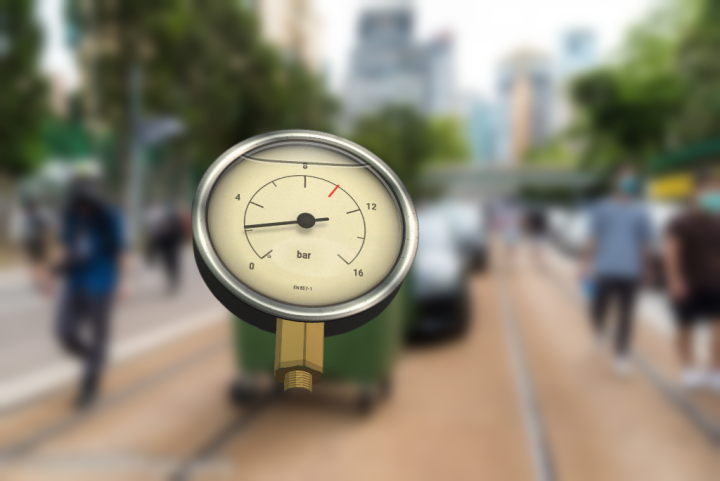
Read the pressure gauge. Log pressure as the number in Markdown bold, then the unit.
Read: **2** bar
